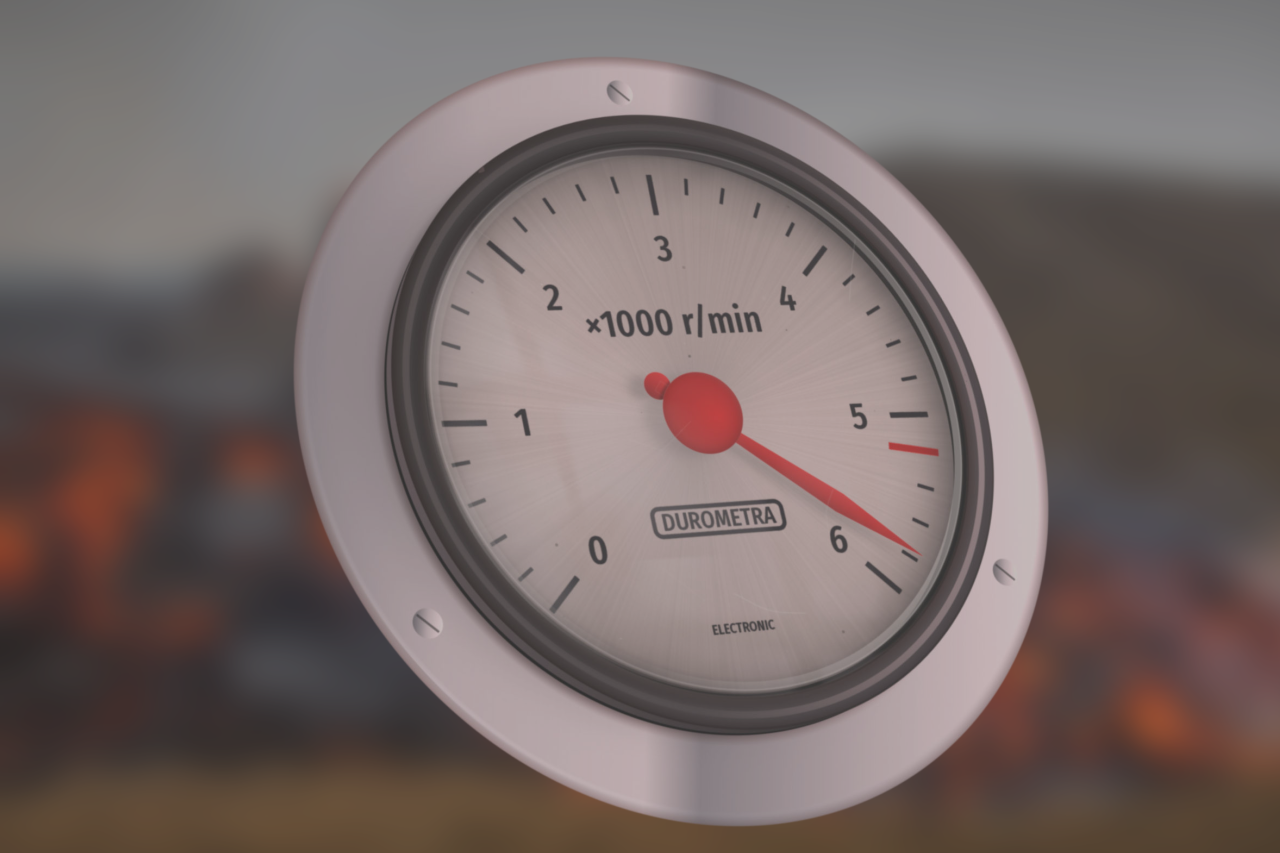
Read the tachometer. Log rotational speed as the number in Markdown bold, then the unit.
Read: **5800** rpm
